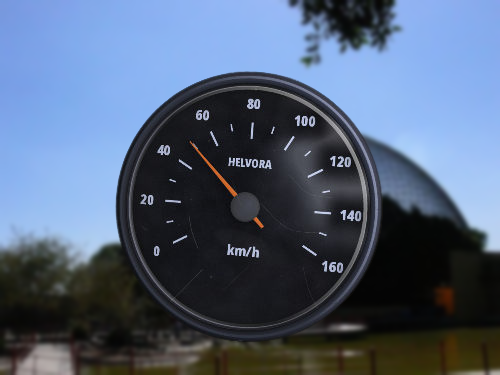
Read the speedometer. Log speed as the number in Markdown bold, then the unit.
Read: **50** km/h
